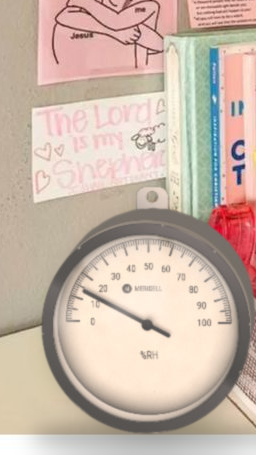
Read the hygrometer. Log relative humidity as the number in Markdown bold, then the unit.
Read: **15** %
